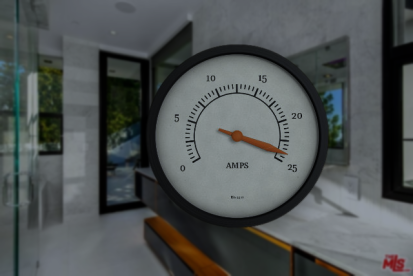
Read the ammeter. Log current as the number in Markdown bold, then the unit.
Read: **24** A
